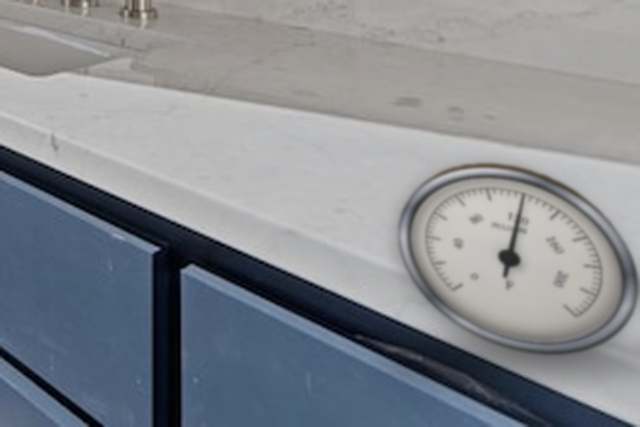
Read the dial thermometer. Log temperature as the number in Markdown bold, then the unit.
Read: **120** °F
